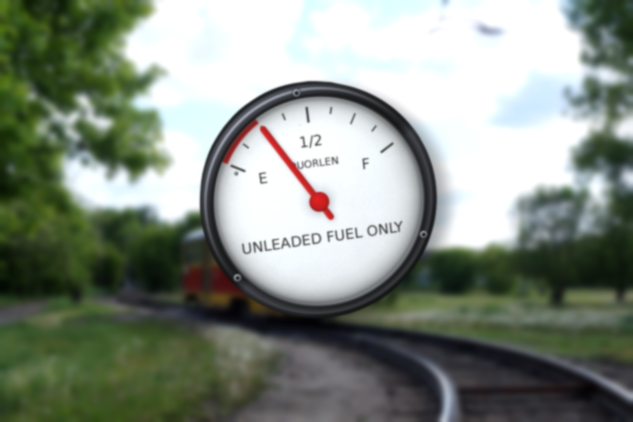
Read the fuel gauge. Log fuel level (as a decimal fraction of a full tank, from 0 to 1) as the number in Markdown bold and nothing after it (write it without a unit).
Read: **0.25**
